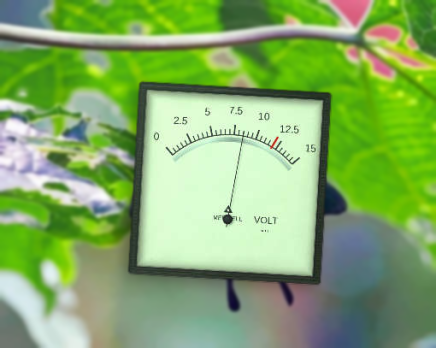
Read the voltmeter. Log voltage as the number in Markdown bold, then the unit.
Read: **8.5** V
